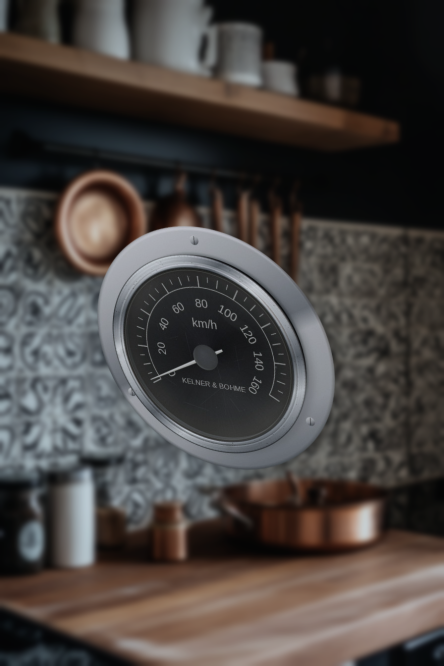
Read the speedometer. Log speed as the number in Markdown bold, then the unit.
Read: **2.5** km/h
